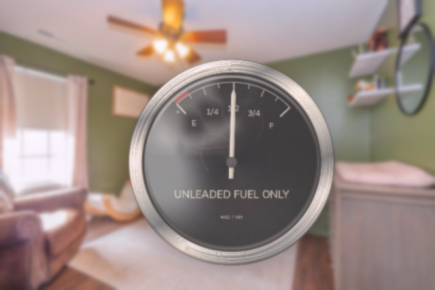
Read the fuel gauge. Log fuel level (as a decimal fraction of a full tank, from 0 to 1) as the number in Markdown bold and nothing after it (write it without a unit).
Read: **0.5**
